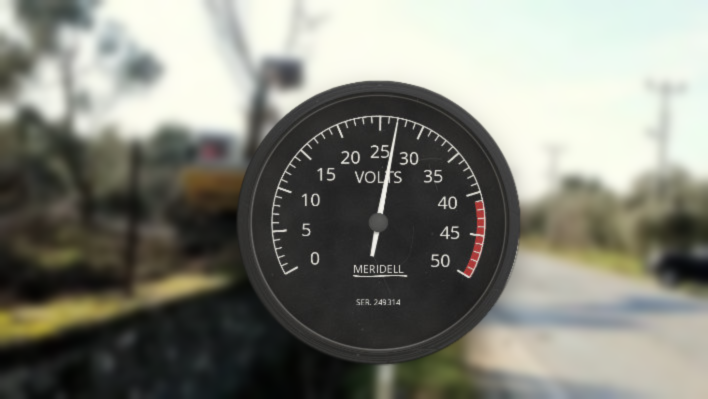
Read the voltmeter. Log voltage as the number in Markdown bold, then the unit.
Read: **27** V
